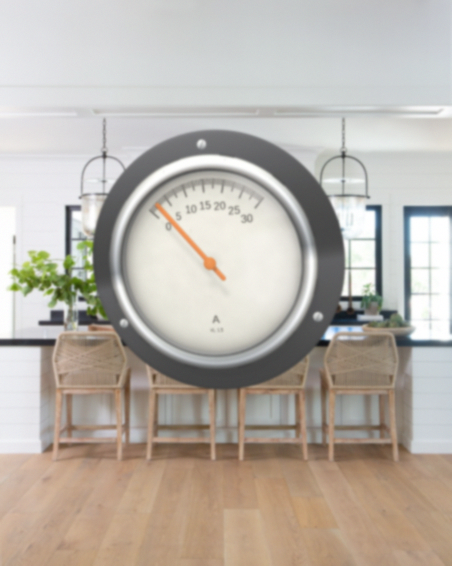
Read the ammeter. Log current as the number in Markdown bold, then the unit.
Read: **2.5** A
